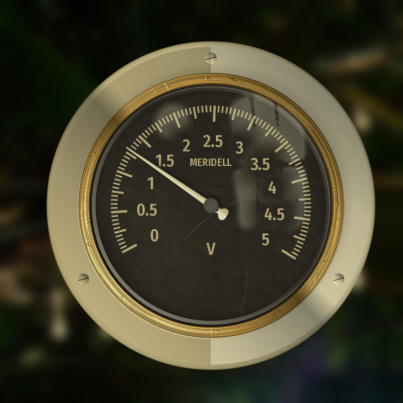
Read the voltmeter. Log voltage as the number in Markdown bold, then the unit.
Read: **1.3** V
